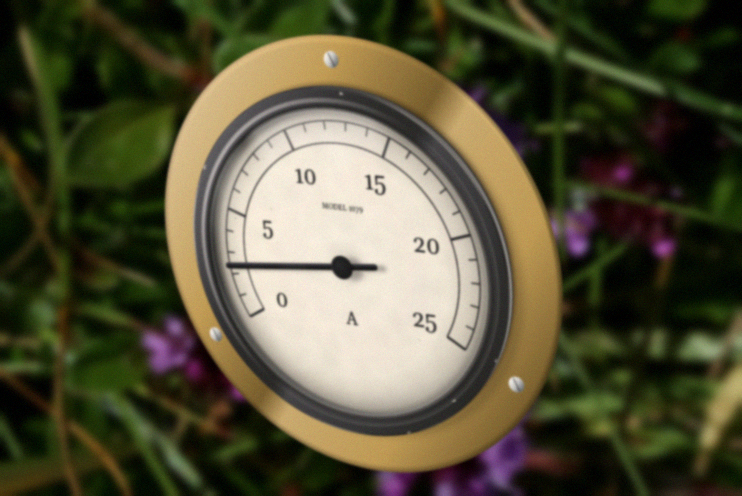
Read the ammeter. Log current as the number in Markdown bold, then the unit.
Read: **2.5** A
